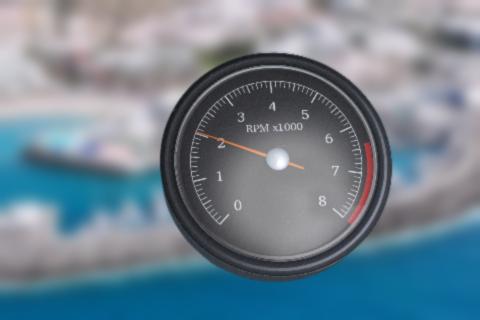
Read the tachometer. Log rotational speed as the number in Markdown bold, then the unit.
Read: **2000** rpm
